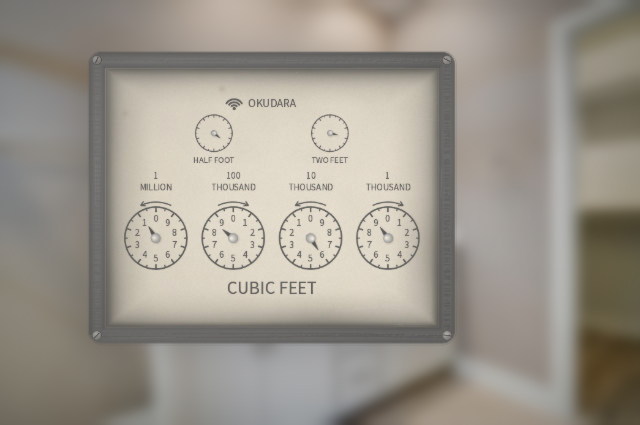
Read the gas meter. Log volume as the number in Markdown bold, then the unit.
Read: **85900** ft³
